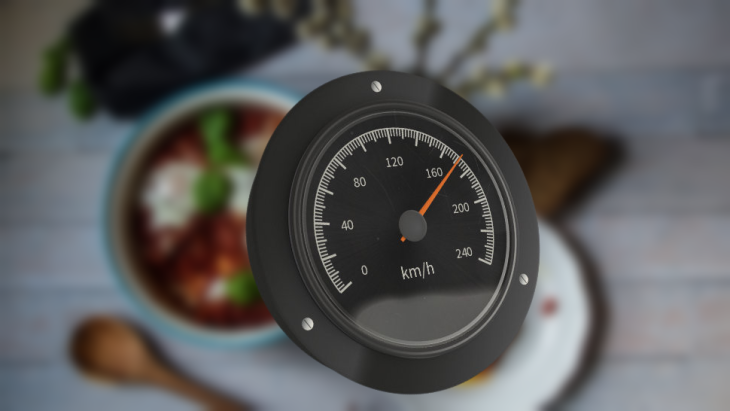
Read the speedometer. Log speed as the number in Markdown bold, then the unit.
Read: **170** km/h
